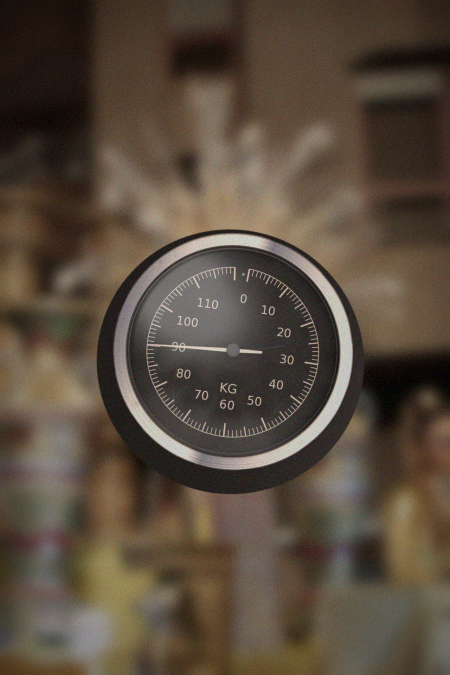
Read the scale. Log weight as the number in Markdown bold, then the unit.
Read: **90** kg
